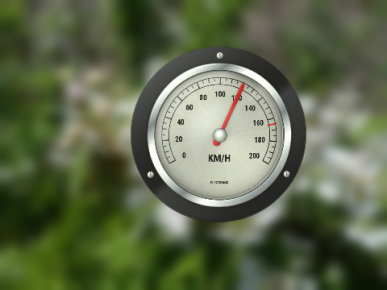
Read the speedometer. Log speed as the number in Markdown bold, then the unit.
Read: **120** km/h
